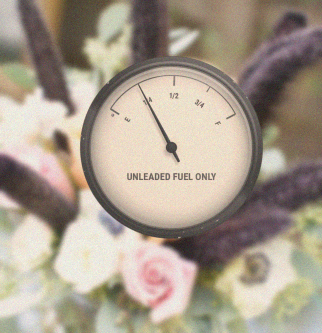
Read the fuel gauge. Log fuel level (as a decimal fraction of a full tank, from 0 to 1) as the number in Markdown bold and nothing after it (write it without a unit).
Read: **0.25**
